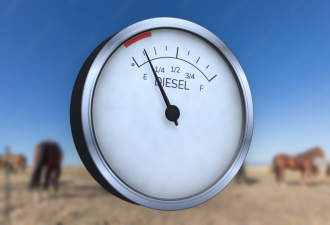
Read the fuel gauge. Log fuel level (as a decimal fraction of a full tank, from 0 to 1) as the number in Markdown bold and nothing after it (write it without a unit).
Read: **0.125**
